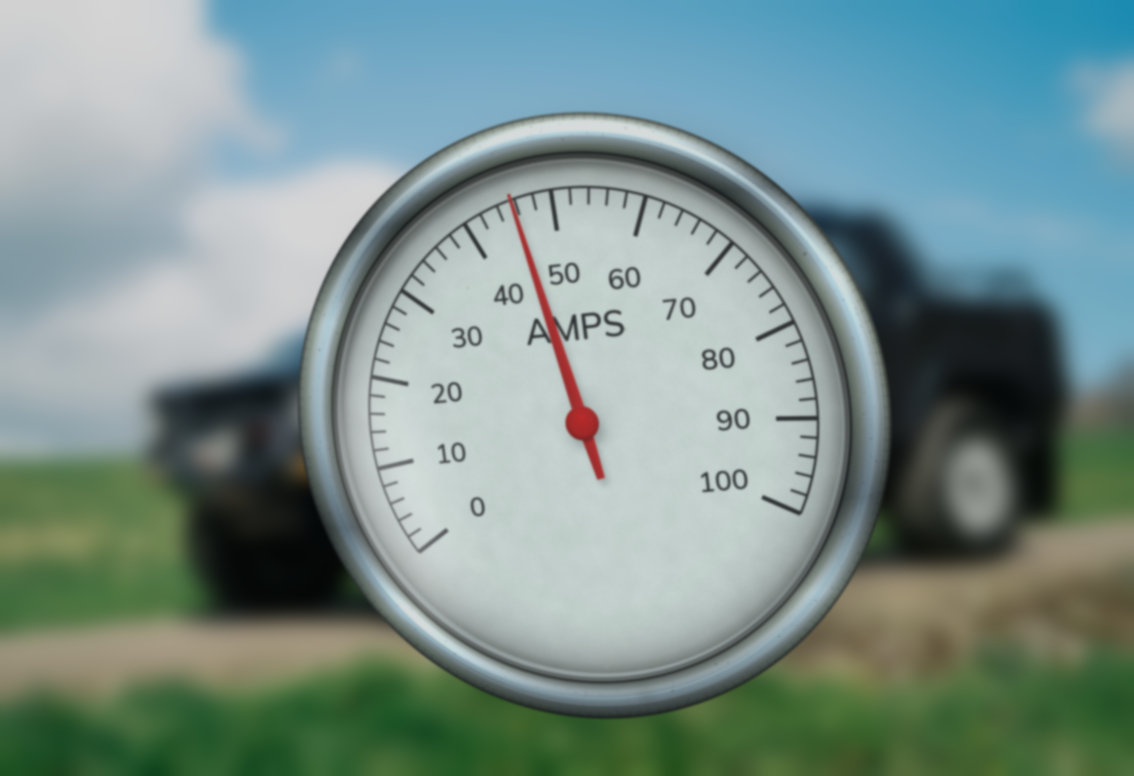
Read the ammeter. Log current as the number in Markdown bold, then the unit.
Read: **46** A
